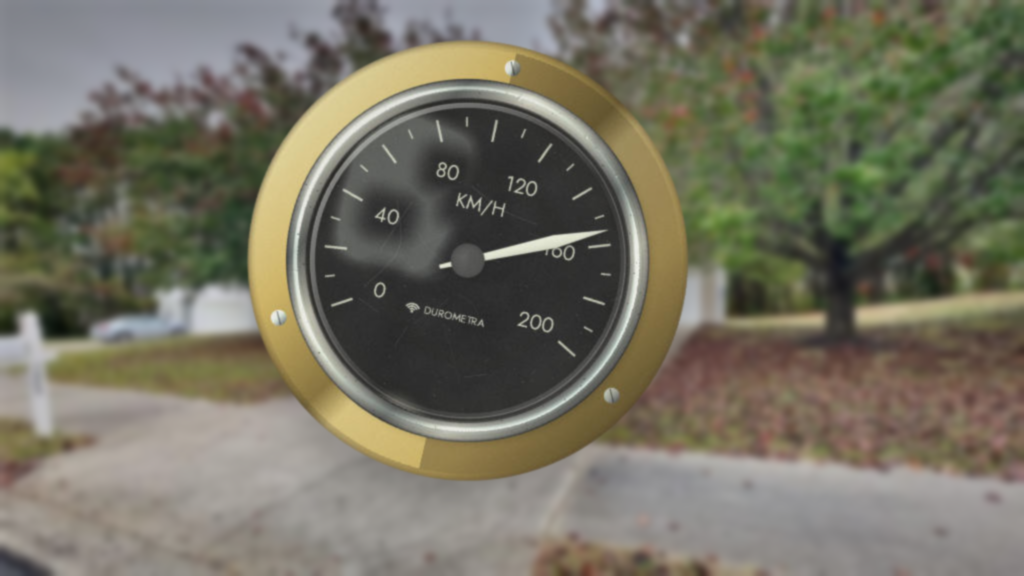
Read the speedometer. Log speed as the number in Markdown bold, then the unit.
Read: **155** km/h
